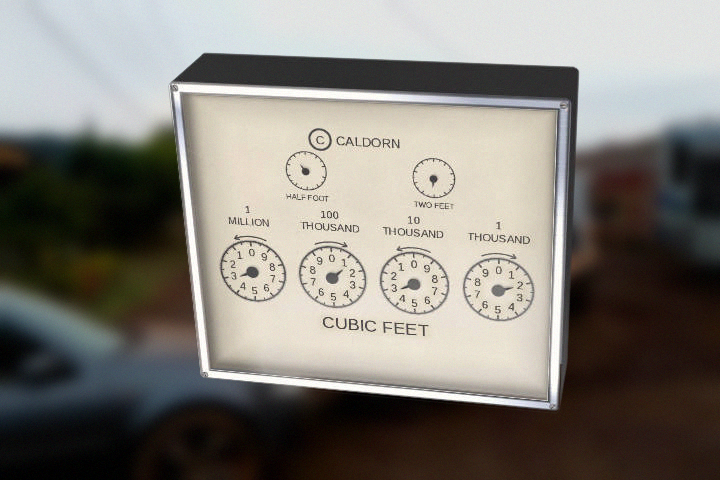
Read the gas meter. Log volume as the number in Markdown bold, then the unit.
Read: **313200** ft³
